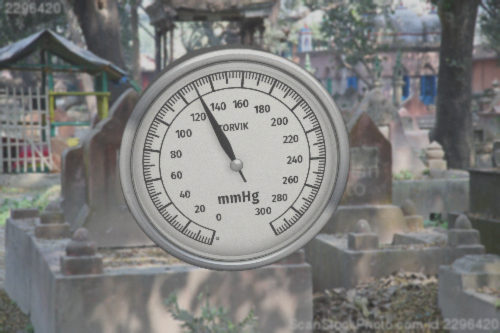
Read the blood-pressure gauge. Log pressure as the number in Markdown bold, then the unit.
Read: **130** mmHg
